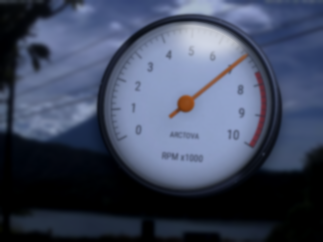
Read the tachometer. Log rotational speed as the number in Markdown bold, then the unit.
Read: **7000** rpm
